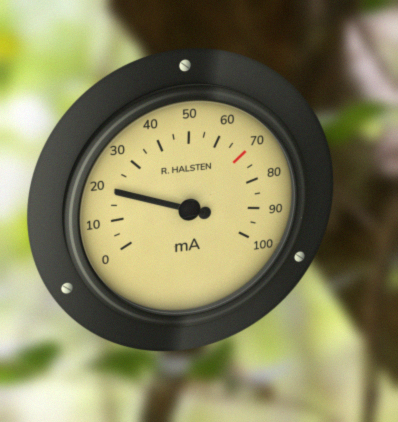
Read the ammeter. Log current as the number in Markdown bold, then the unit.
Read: **20** mA
